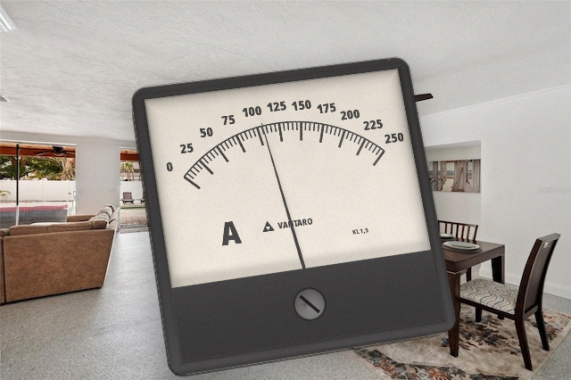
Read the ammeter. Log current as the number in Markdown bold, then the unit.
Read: **105** A
